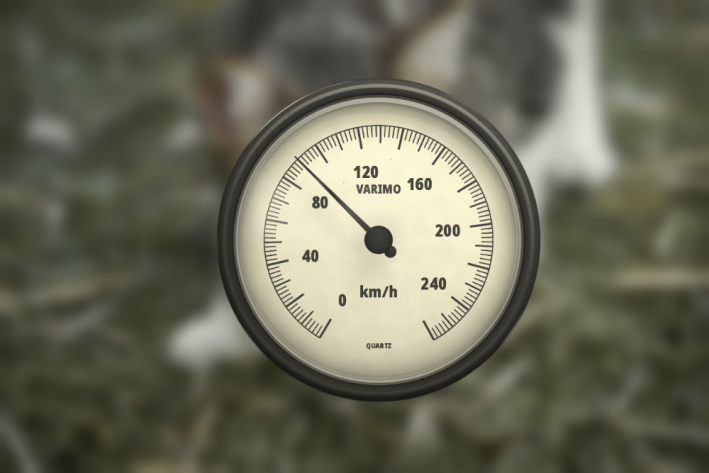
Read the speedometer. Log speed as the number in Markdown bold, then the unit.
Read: **90** km/h
